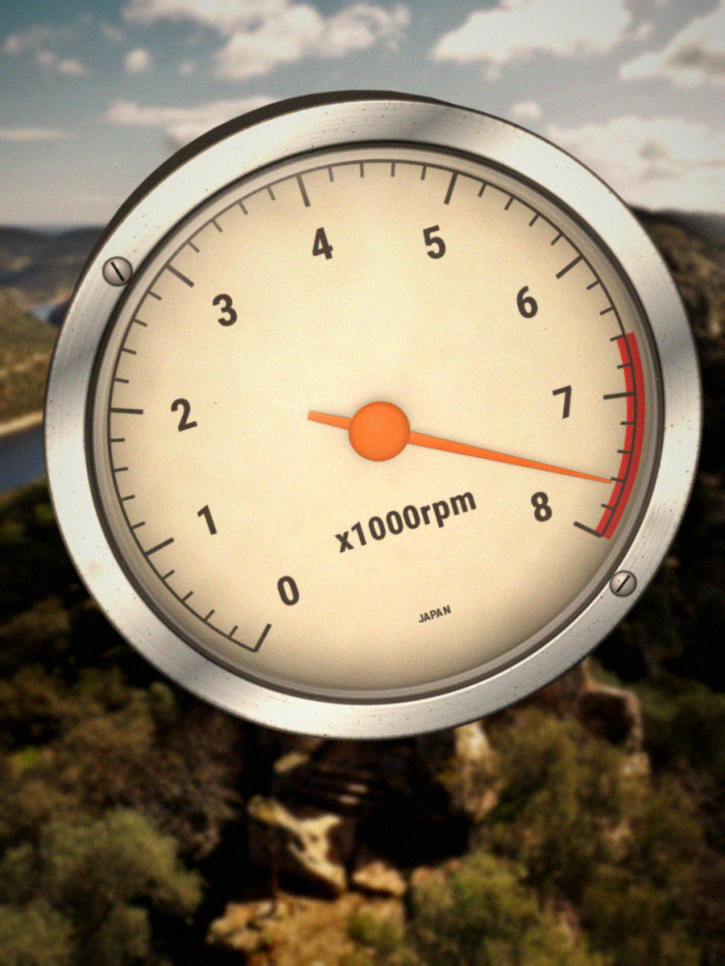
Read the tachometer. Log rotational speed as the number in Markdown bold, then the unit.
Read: **7600** rpm
